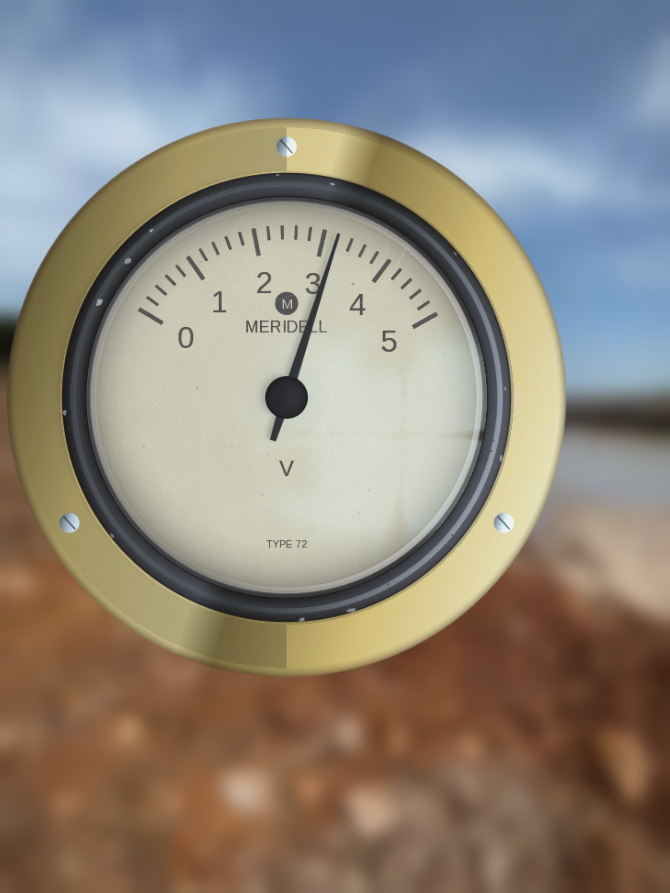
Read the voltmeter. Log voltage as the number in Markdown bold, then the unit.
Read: **3.2** V
